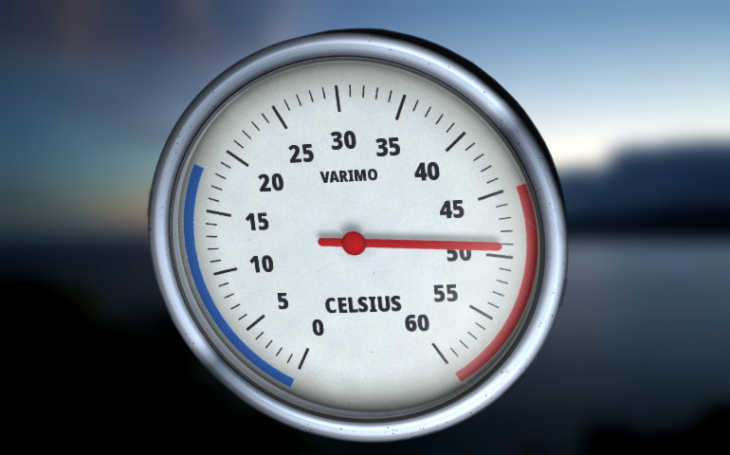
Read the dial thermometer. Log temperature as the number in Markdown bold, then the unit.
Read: **49** °C
